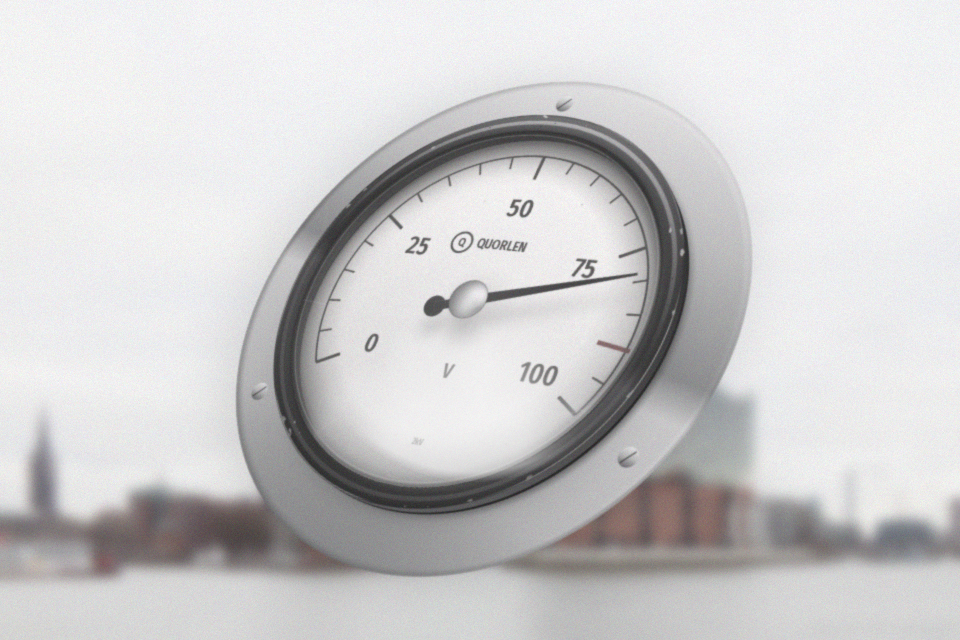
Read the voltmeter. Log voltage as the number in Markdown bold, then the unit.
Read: **80** V
